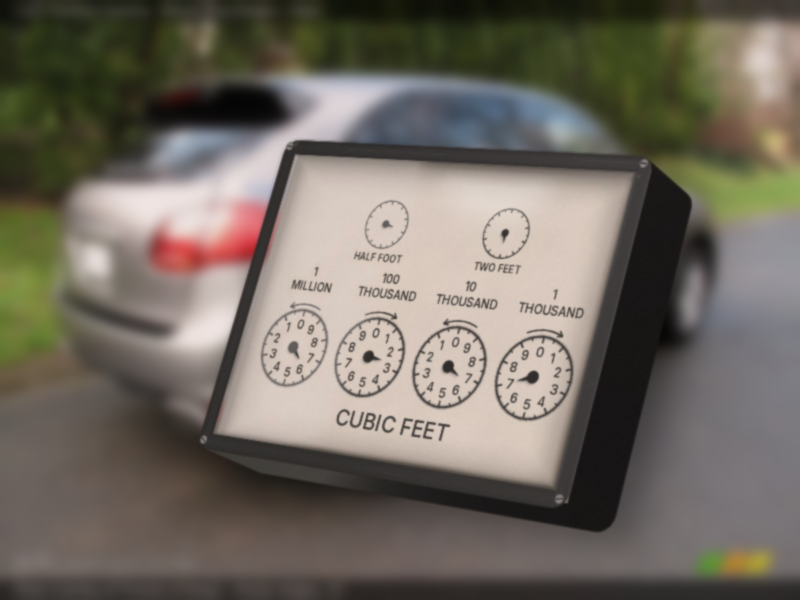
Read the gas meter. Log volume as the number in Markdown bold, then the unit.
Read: **626700** ft³
